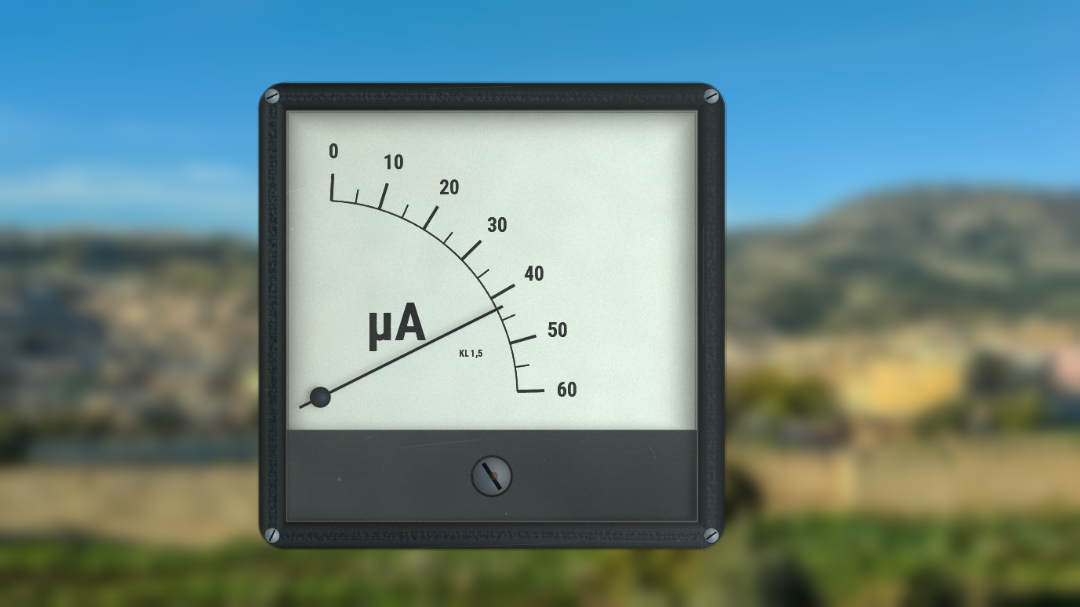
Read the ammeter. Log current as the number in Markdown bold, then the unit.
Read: **42.5** µA
